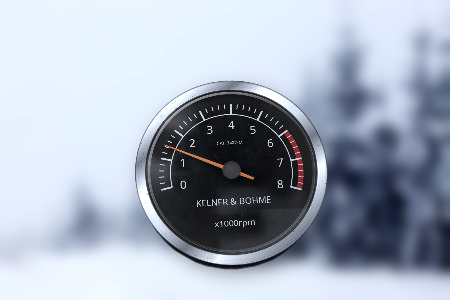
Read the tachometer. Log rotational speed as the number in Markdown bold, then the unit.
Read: **1400** rpm
